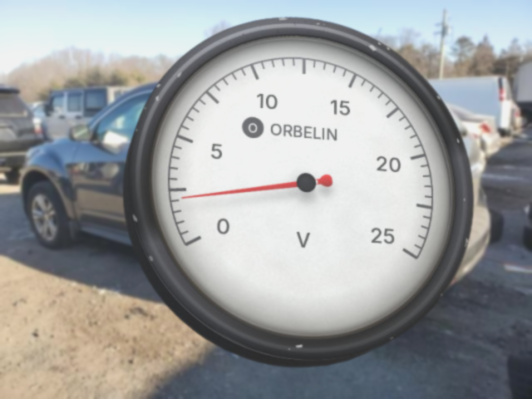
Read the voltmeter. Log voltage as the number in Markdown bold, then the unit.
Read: **2** V
